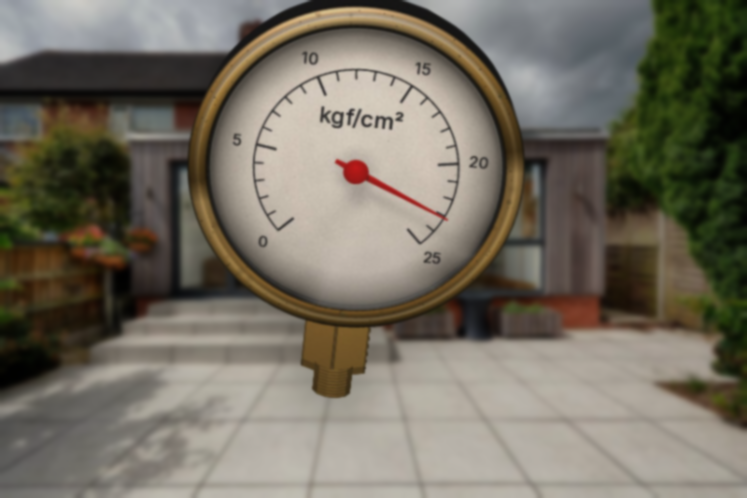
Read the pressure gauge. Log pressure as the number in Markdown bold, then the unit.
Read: **23** kg/cm²
